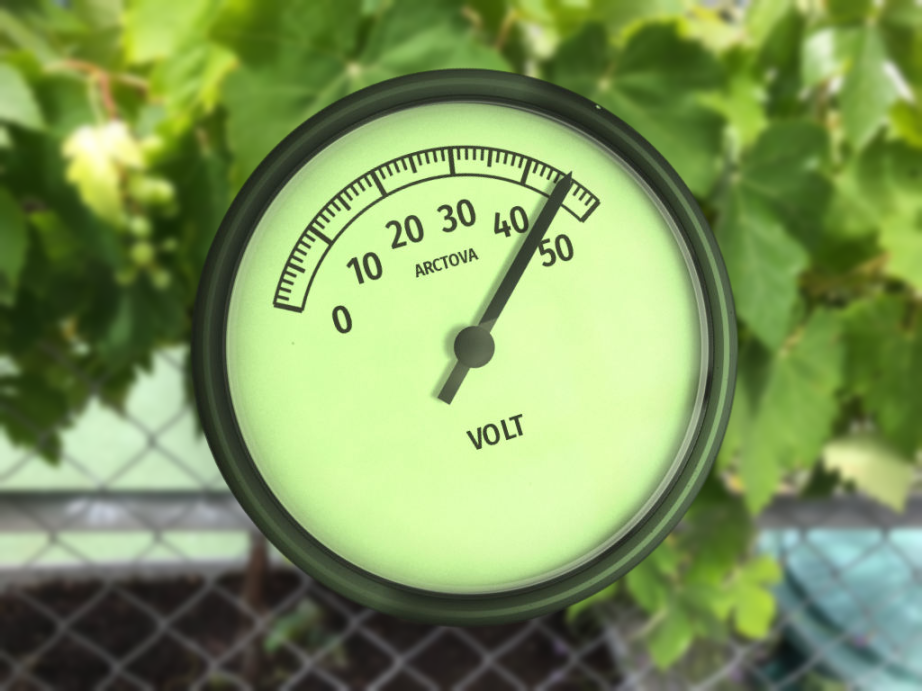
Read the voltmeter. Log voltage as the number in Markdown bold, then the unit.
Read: **45** V
